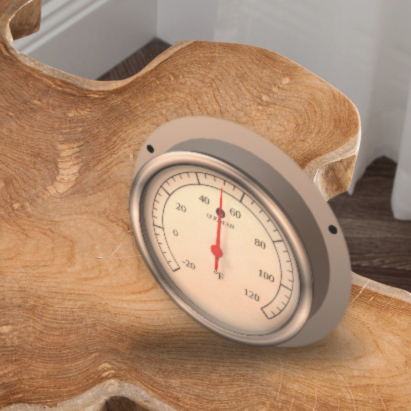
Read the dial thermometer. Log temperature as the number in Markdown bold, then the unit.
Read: **52** °F
